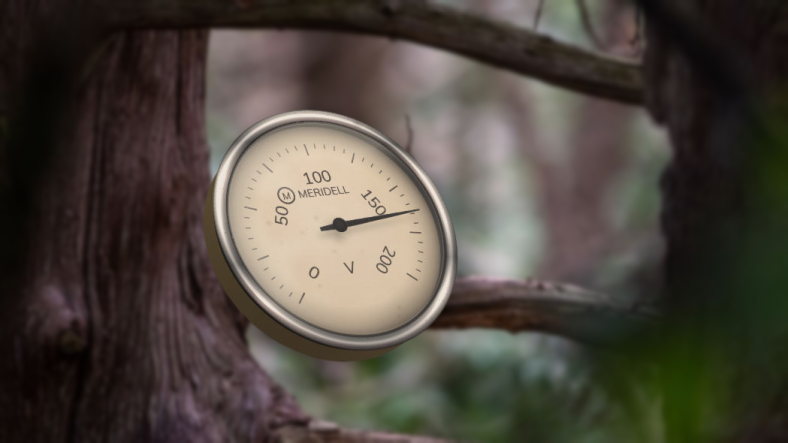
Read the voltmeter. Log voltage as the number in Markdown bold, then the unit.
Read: **165** V
